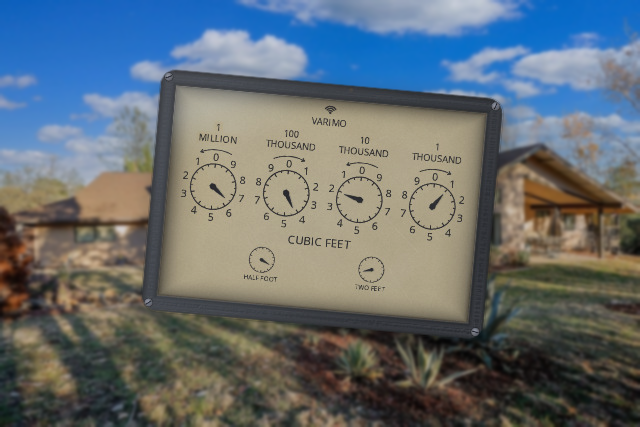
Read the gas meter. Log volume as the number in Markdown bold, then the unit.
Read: **642100** ft³
